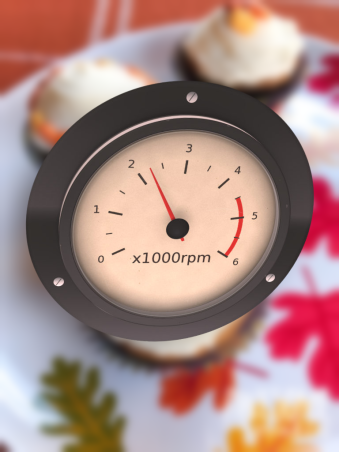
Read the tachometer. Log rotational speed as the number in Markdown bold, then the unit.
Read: **2250** rpm
